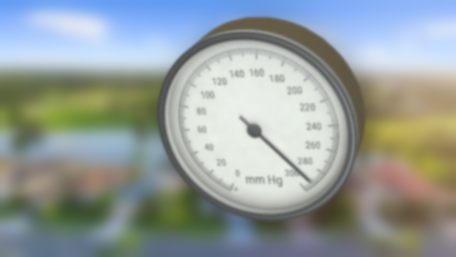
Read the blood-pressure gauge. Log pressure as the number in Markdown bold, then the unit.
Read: **290** mmHg
